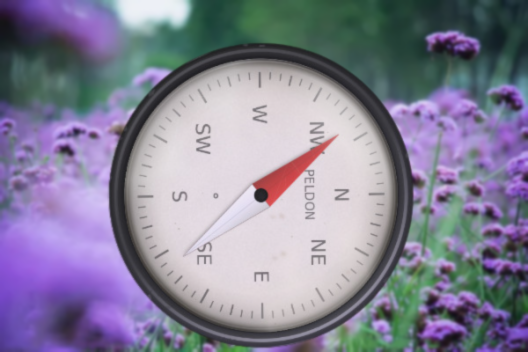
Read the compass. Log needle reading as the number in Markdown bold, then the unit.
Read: **322.5** °
